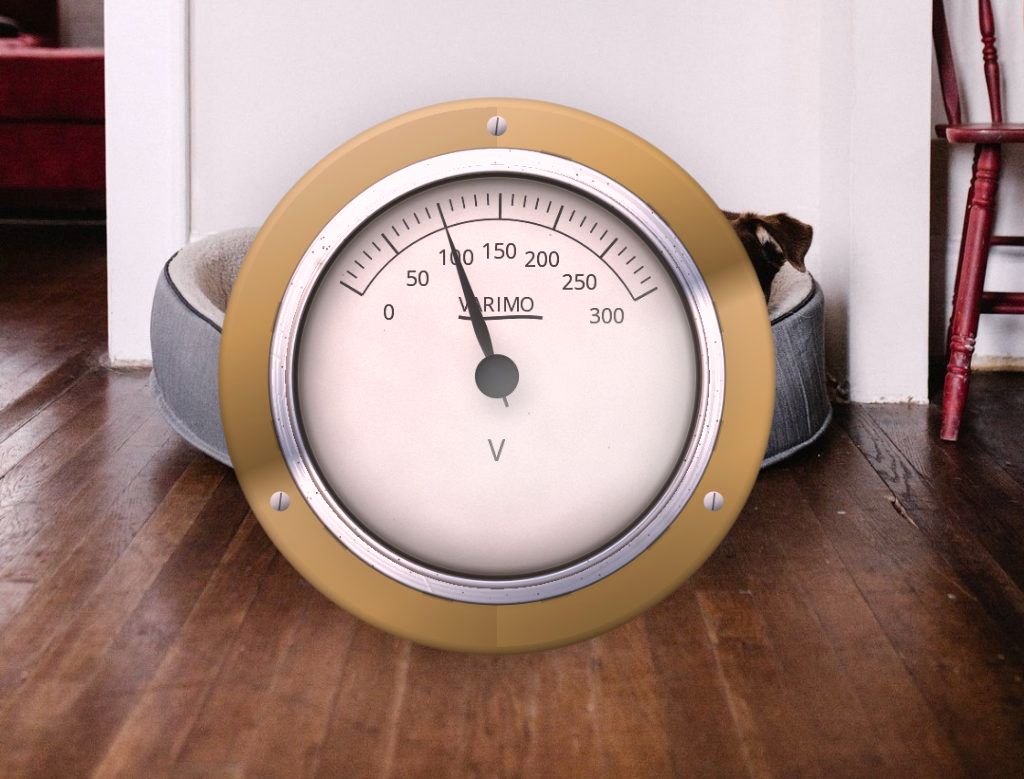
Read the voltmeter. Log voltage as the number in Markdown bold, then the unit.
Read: **100** V
